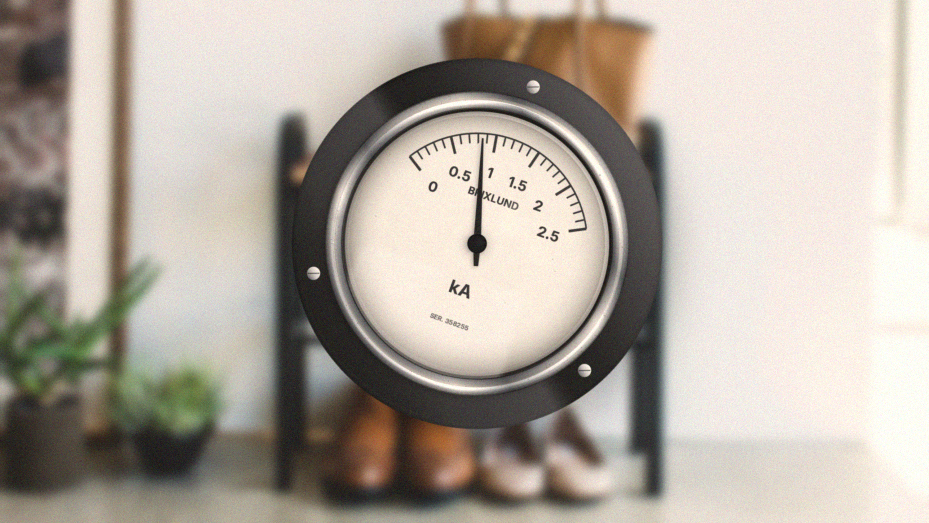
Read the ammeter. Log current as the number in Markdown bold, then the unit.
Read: **0.85** kA
